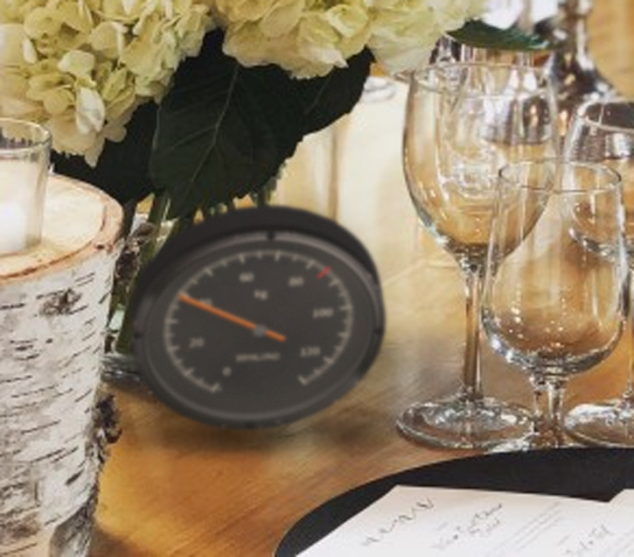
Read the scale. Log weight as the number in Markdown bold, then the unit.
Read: **40** kg
